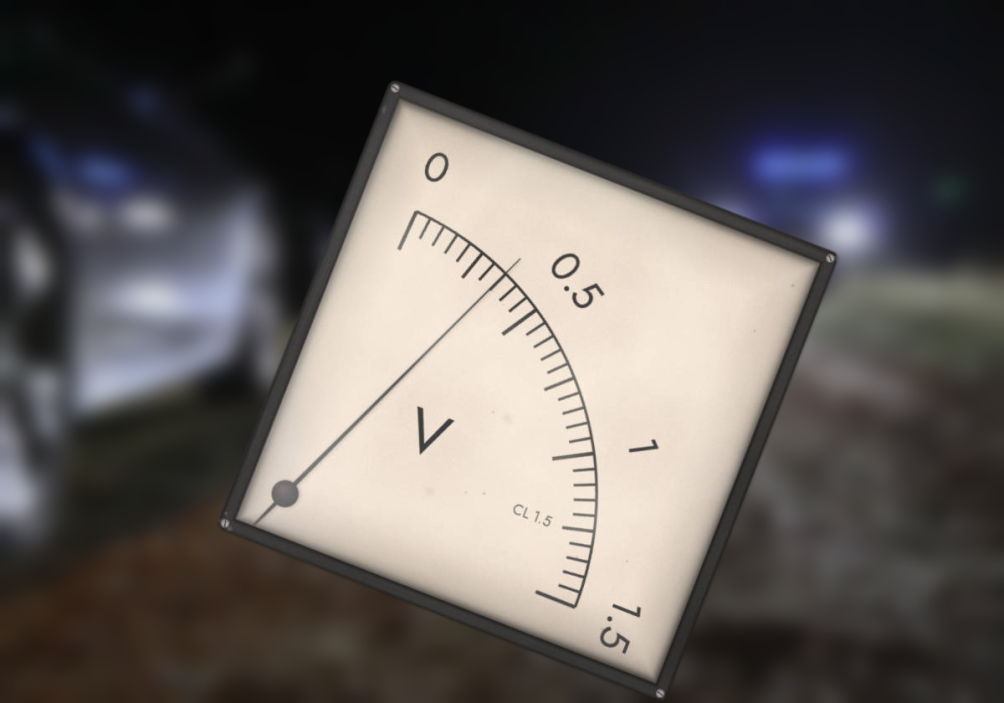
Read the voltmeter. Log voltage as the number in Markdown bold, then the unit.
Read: **0.35** V
